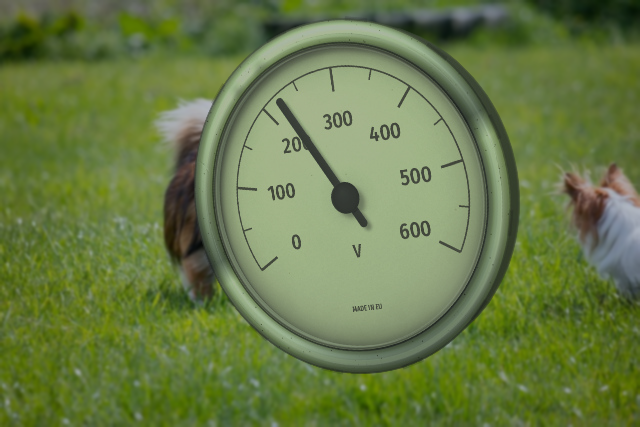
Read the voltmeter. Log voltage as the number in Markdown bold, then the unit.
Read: **225** V
